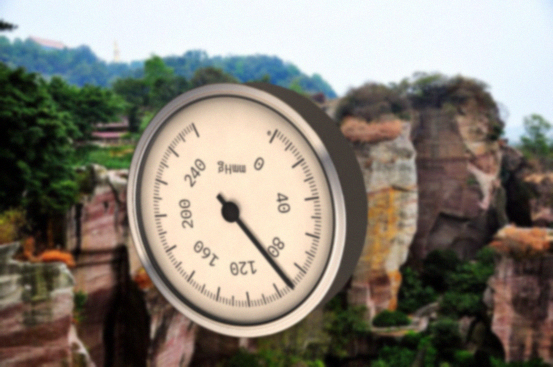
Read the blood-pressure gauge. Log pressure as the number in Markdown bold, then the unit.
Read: **90** mmHg
